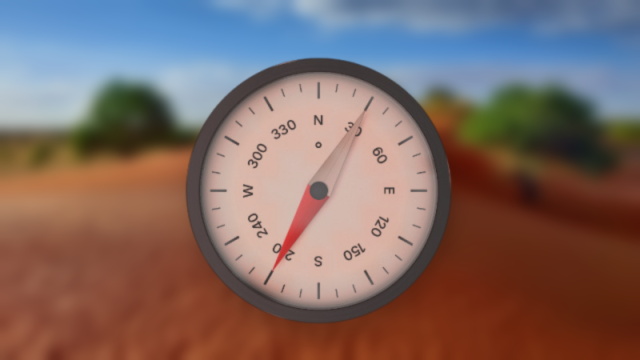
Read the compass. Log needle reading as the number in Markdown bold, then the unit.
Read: **210** °
